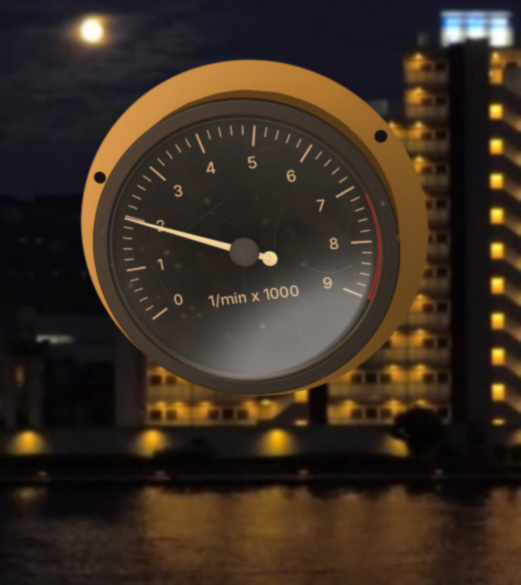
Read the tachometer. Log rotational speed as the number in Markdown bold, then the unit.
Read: **2000** rpm
